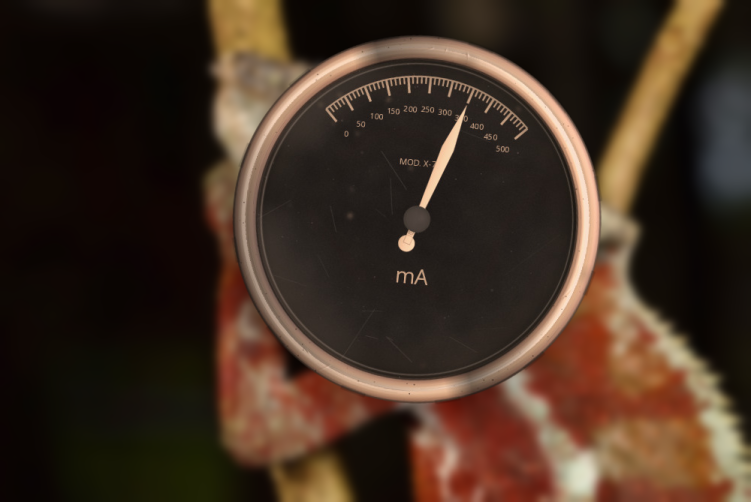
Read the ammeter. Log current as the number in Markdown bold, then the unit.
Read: **350** mA
